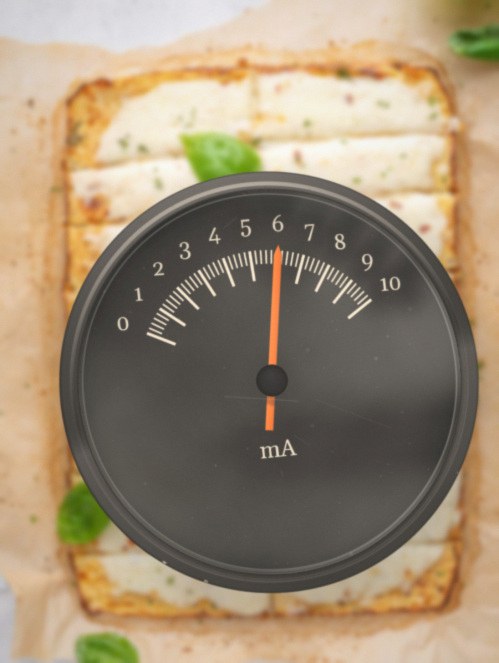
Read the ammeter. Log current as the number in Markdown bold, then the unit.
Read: **6** mA
